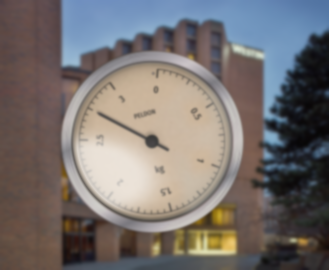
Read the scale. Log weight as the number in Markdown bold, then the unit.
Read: **2.75** kg
